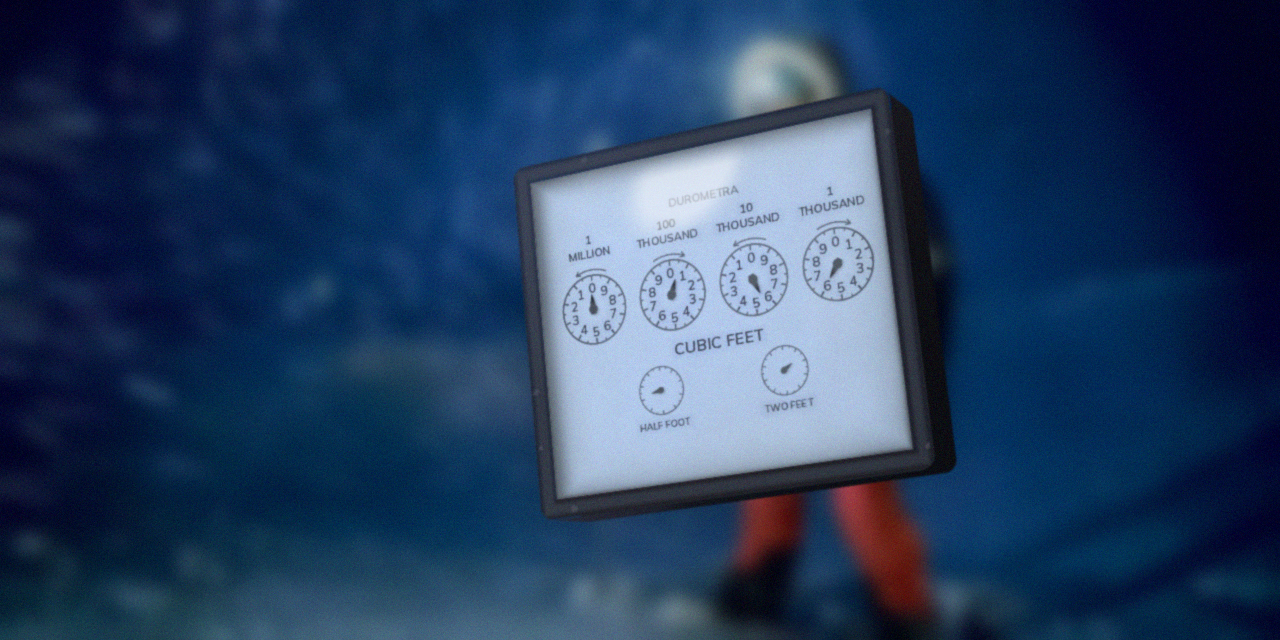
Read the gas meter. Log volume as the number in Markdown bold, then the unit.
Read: **5600** ft³
